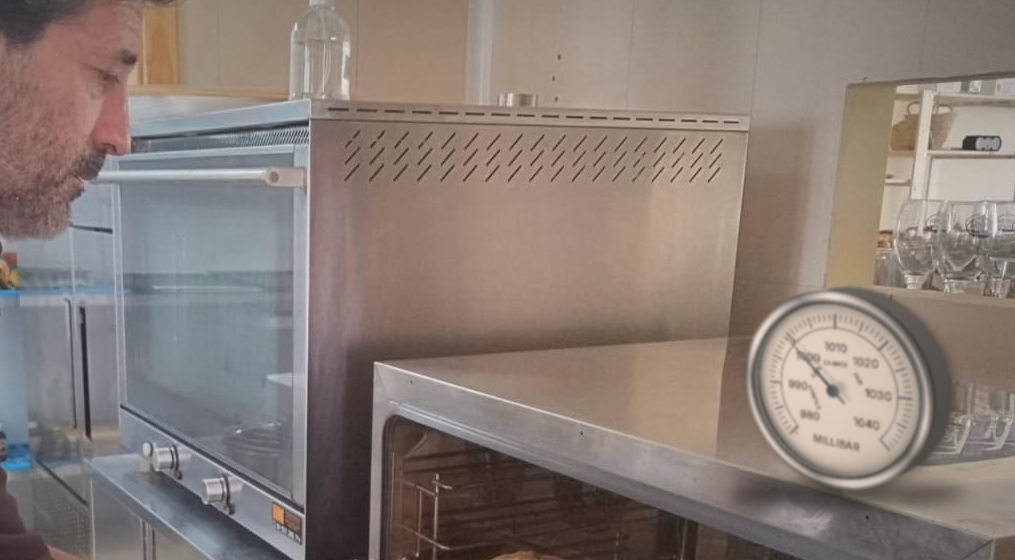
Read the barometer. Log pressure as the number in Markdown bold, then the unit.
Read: **1000** mbar
